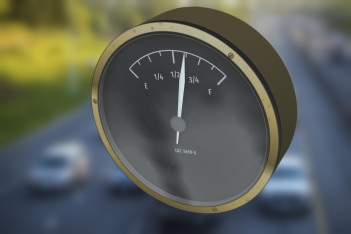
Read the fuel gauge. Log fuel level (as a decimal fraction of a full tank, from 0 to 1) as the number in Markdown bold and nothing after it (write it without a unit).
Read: **0.625**
